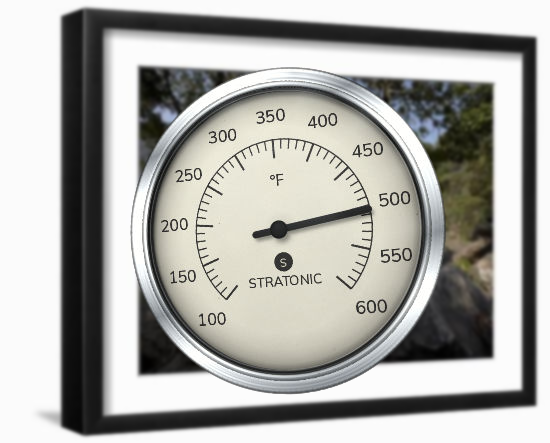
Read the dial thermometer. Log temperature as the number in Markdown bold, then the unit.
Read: **505** °F
